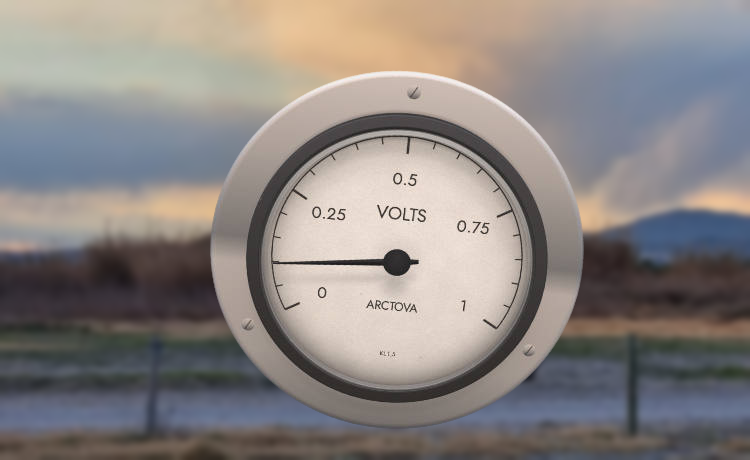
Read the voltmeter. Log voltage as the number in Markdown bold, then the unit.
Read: **0.1** V
